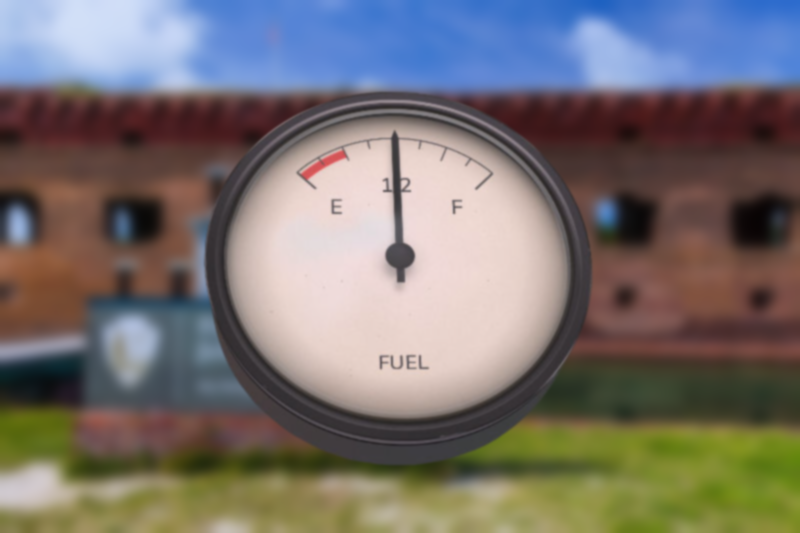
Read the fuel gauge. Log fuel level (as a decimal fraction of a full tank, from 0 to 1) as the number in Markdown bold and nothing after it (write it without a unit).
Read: **0.5**
